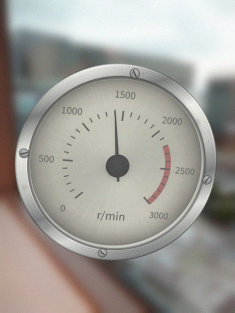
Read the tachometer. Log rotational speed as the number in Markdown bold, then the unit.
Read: **1400** rpm
